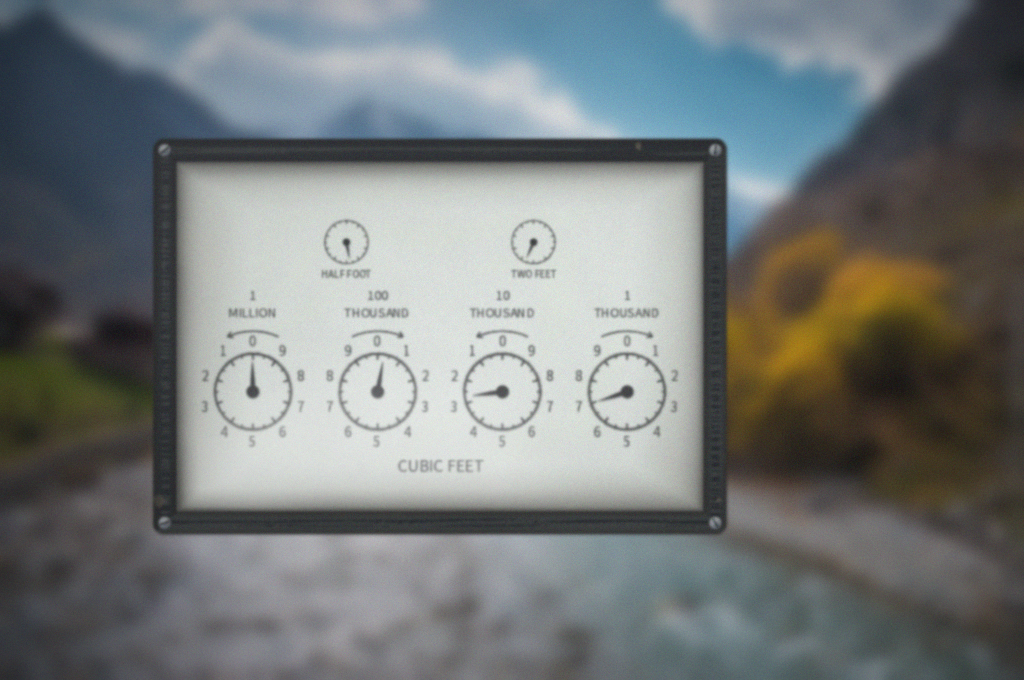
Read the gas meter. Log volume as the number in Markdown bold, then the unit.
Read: **2700** ft³
